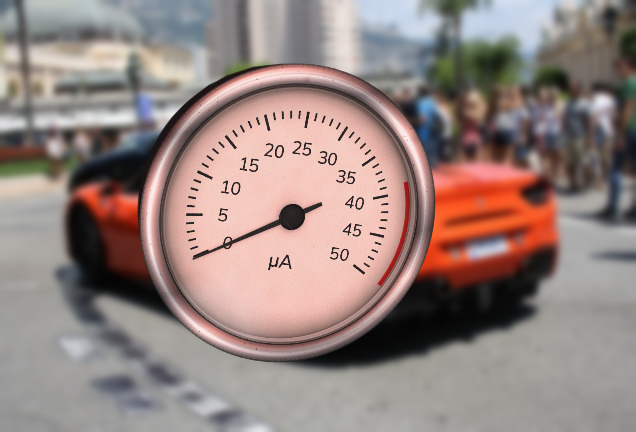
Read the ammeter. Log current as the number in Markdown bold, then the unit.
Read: **0** µA
